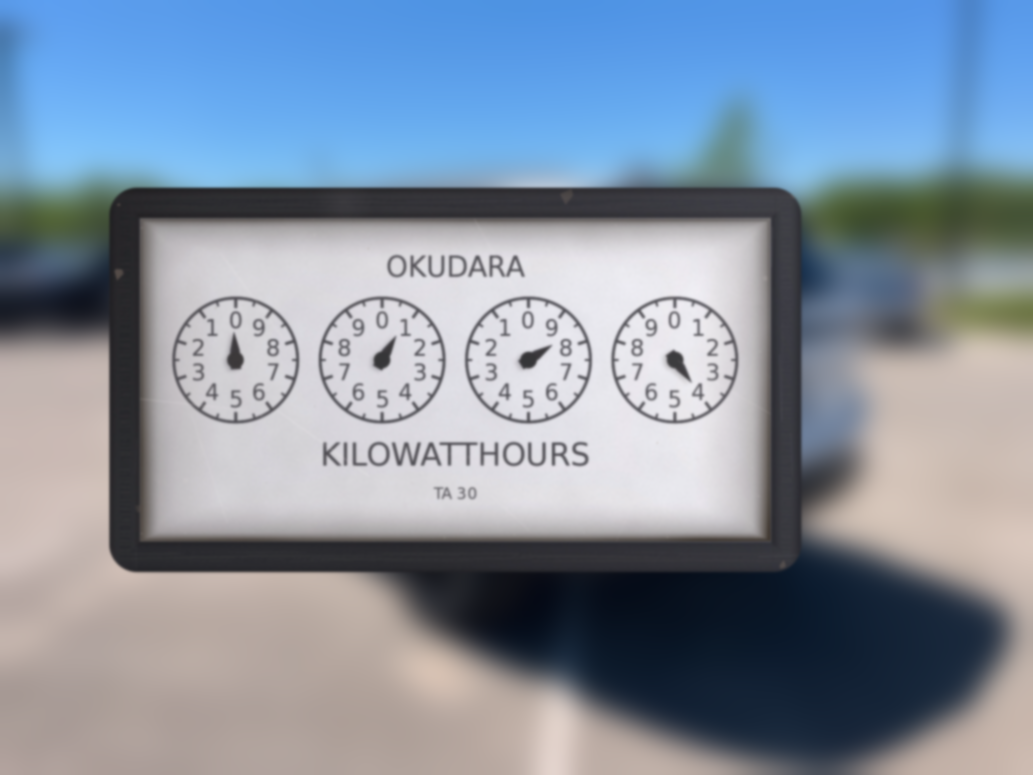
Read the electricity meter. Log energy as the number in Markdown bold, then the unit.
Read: **84** kWh
